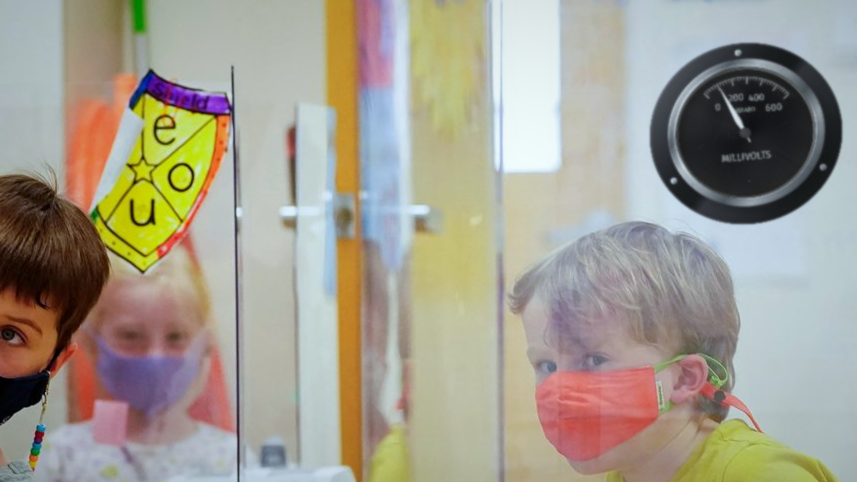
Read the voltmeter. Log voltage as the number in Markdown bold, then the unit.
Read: **100** mV
